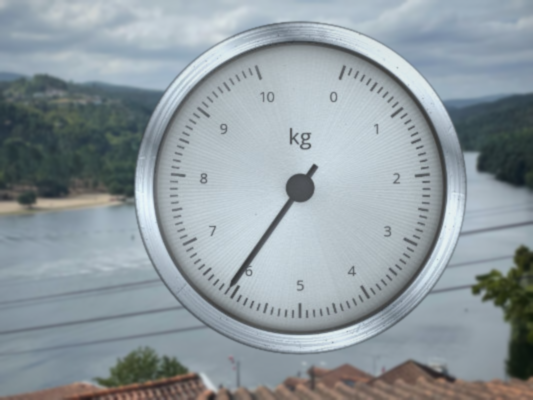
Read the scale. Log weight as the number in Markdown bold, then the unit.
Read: **6.1** kg
